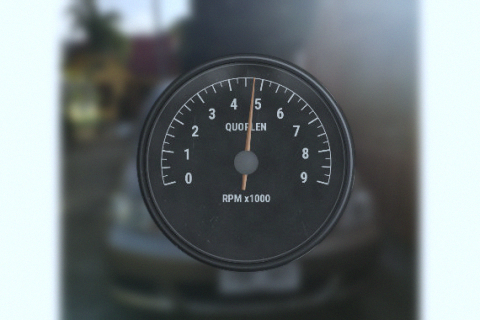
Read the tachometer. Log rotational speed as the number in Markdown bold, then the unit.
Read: **4750** rpm
